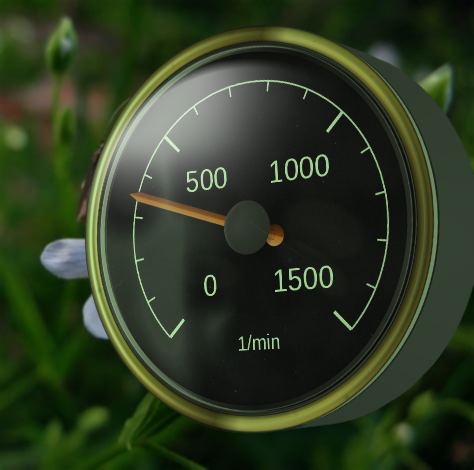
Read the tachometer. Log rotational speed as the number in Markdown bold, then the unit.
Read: **350** rpm
